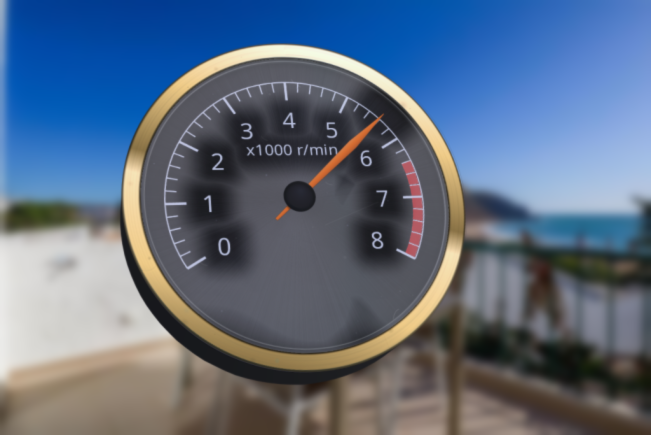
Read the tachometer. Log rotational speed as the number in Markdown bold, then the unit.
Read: **5600** rpm
